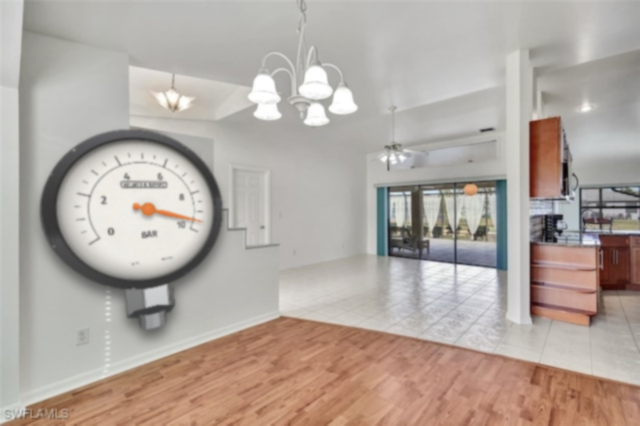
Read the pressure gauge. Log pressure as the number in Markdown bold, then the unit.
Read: **9.5** bar
